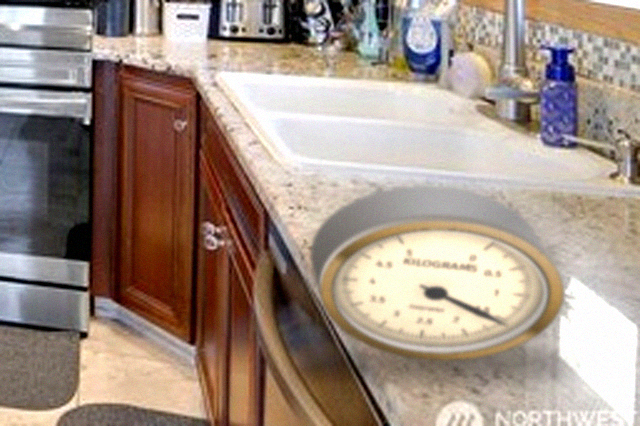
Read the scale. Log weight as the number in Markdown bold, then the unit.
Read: **1.5** kg
